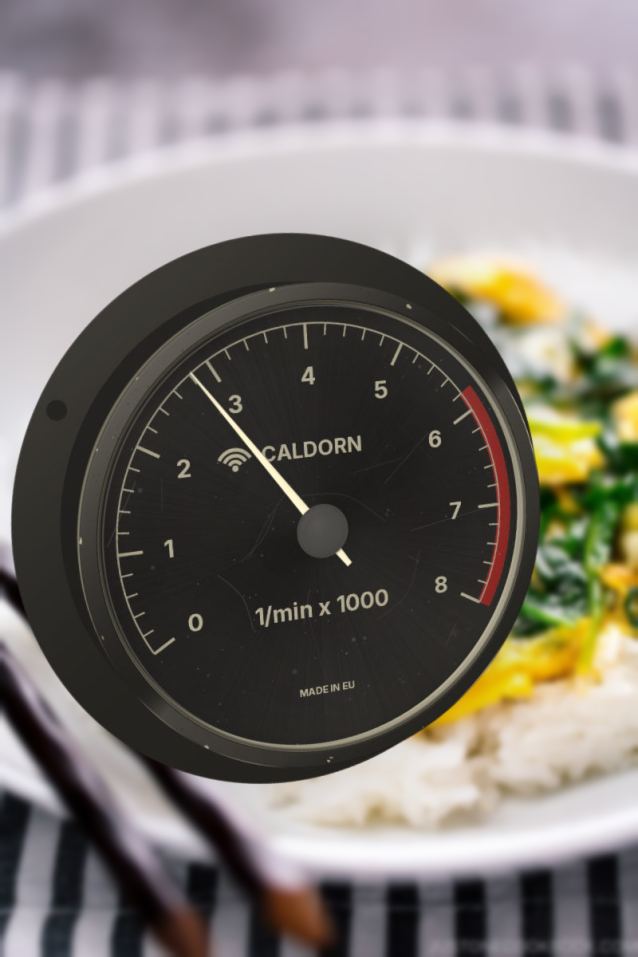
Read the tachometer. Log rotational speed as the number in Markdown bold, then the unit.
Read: **2800** rpm
